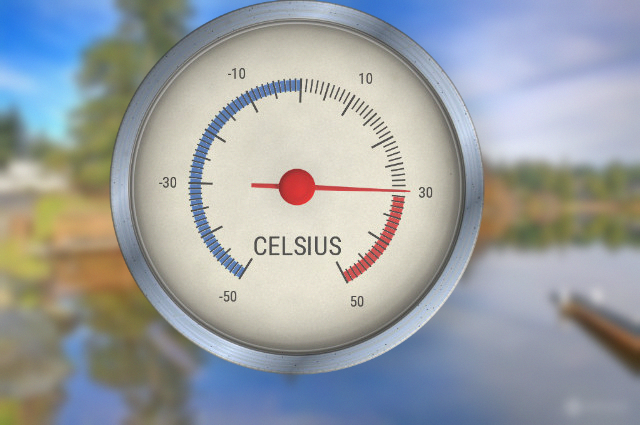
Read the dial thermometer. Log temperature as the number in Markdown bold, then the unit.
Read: **30** °C
